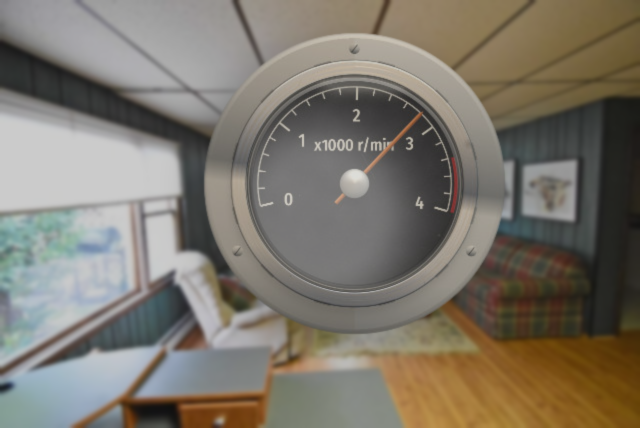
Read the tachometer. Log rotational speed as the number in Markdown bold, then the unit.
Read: **2800** rpm
